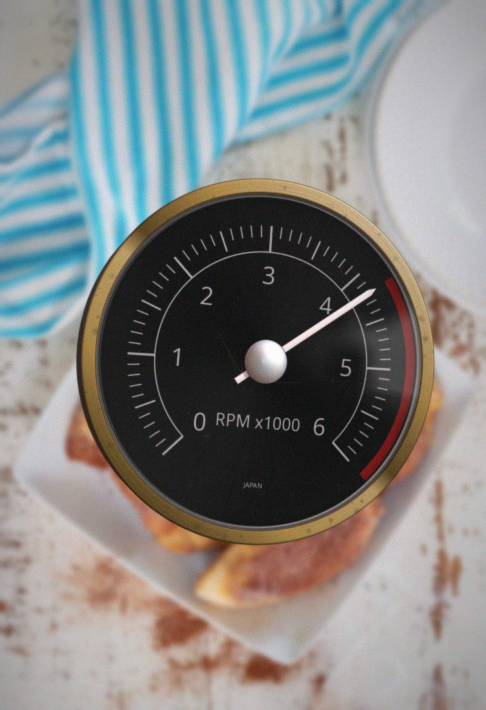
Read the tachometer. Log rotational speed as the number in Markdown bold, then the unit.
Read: **4200** rpm
